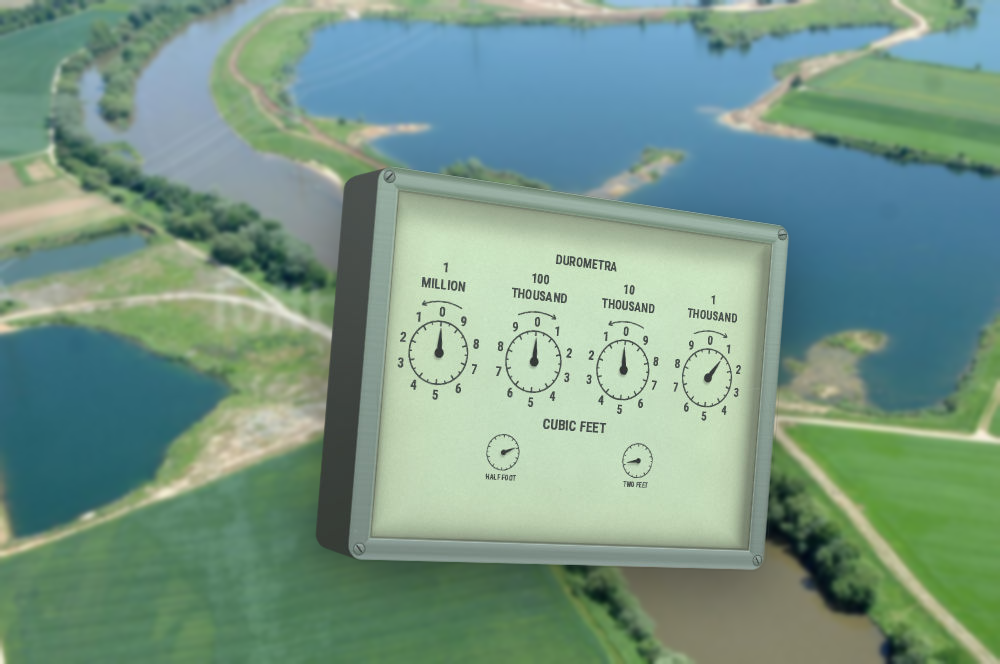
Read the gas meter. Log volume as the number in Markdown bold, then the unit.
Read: **100** ft³
